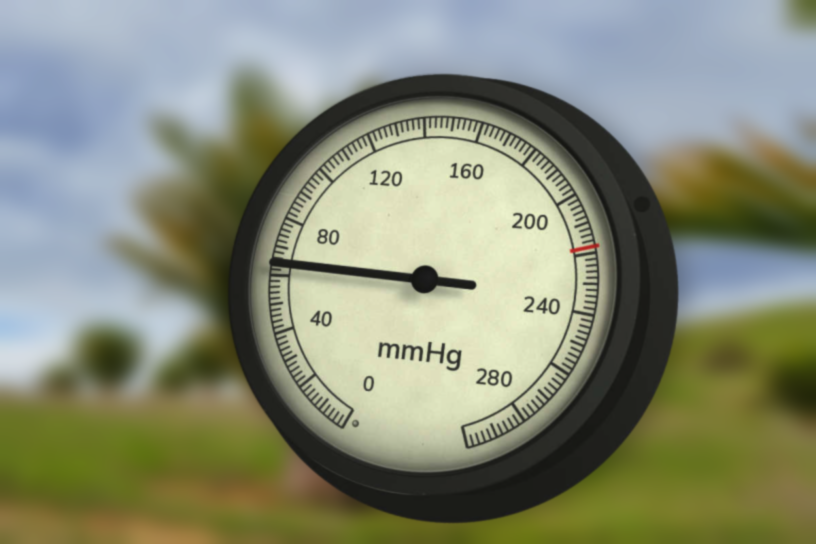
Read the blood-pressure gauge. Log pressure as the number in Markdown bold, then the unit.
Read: **64** mmHg
